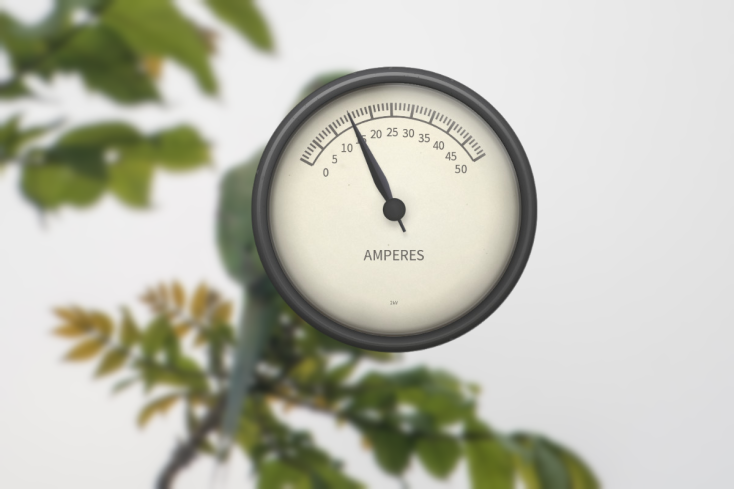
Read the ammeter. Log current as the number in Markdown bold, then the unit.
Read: **15** A
